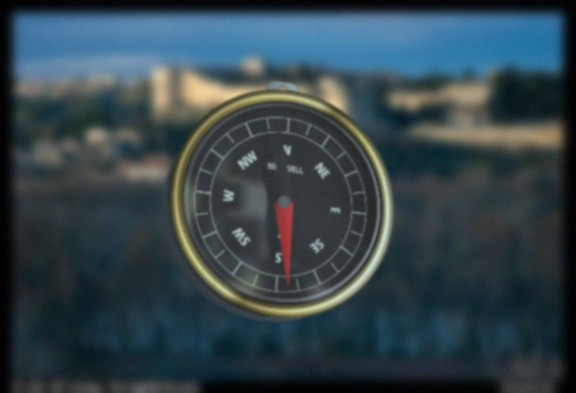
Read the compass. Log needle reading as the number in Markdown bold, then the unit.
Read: **172.5** °
